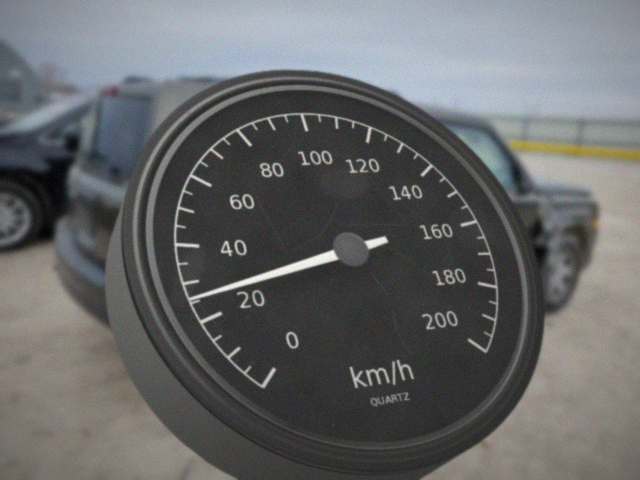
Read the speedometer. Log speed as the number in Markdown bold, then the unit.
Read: **25** km/h
